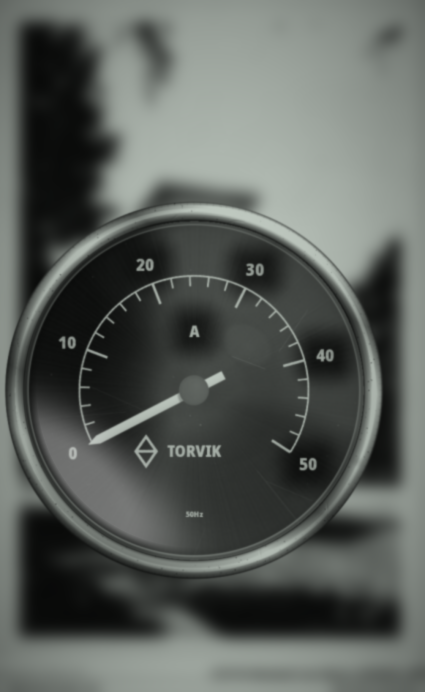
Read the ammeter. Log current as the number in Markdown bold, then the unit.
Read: **0** A
